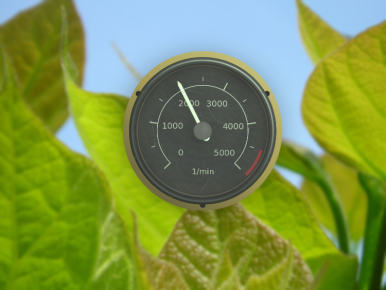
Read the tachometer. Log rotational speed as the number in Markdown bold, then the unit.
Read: **2000** rpm
